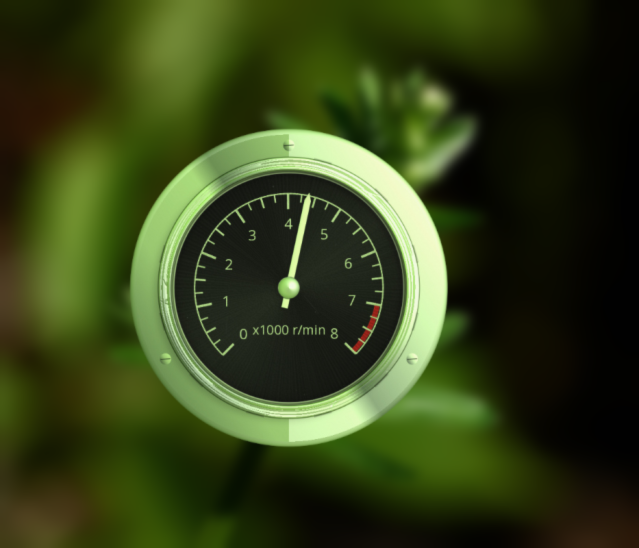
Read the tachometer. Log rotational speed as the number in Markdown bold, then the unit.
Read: **4375** rpm
